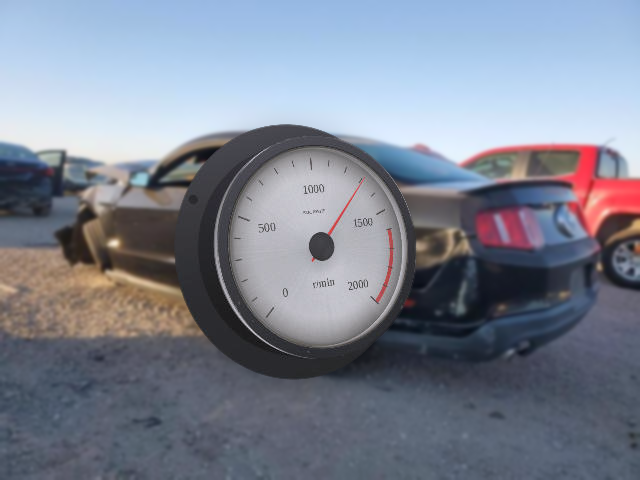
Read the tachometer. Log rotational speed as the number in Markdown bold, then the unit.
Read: **1300** rpm
